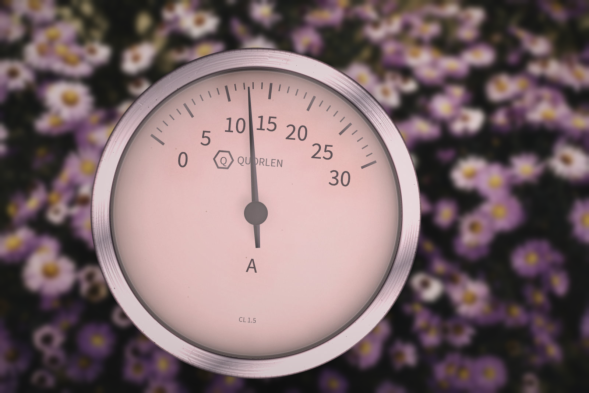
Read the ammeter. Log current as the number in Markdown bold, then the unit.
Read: **12.5** A
